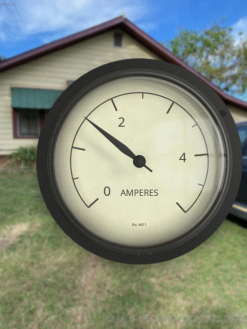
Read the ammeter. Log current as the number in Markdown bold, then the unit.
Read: **1.5** A
